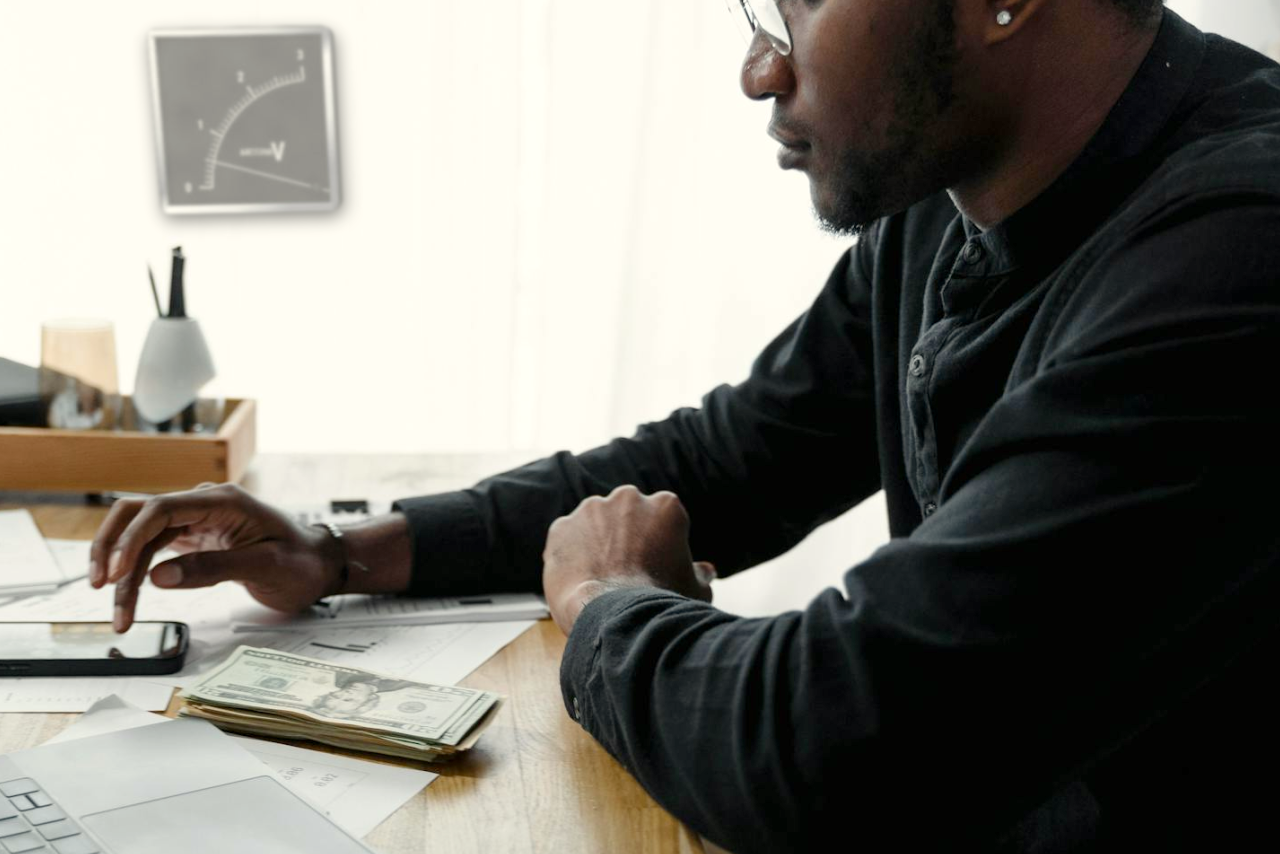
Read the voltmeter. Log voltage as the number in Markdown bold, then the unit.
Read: **0.5** V
